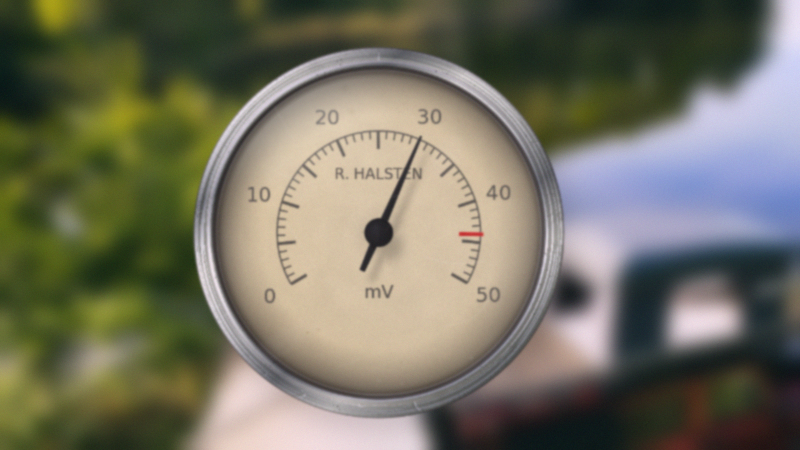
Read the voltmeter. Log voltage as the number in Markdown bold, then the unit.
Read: **30** mV
